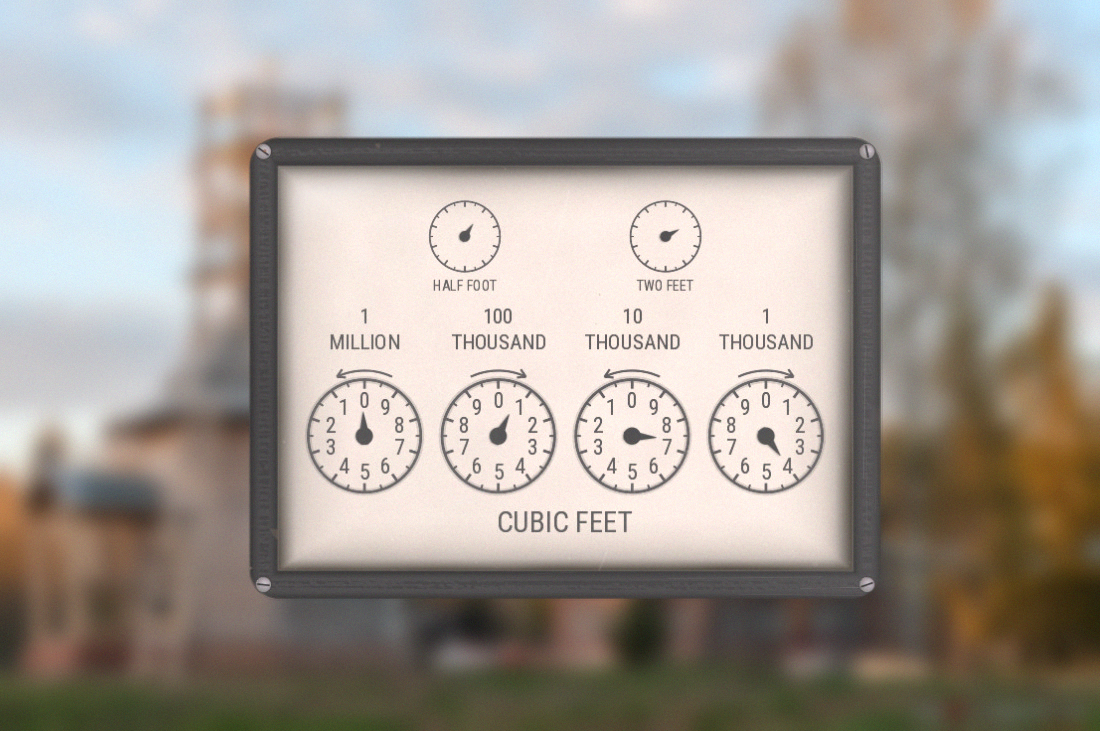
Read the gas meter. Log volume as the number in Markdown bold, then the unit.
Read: **7400** ft³
